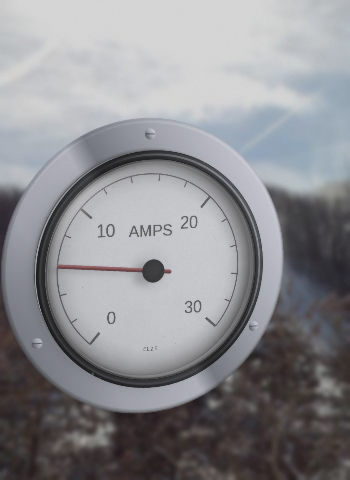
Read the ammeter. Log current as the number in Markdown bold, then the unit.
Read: **6** A
